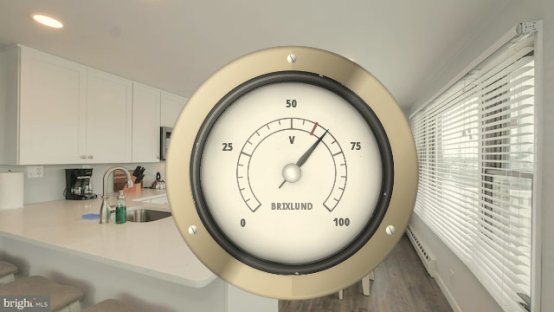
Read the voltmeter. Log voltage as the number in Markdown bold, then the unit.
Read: **65** V
